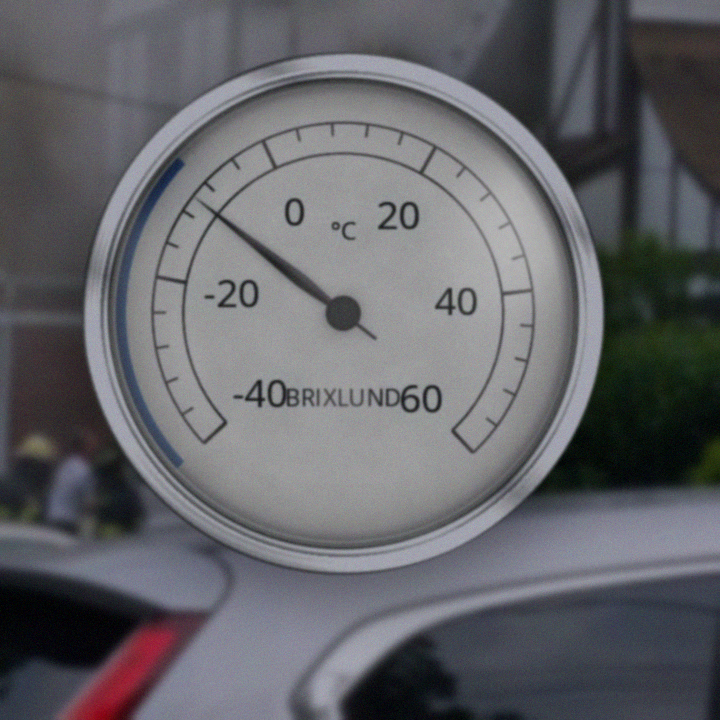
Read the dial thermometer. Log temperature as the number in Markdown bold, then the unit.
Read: **-10** °C
